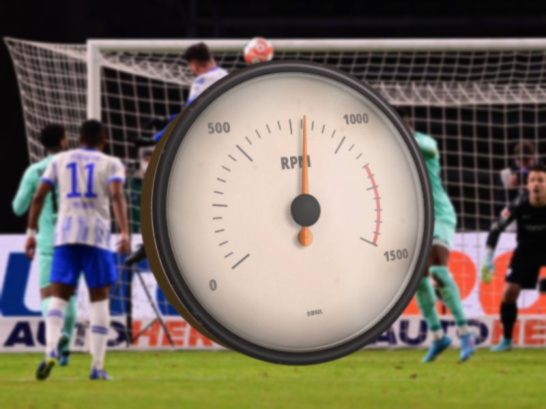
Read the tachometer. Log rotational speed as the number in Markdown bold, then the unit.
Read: **800** rpm
